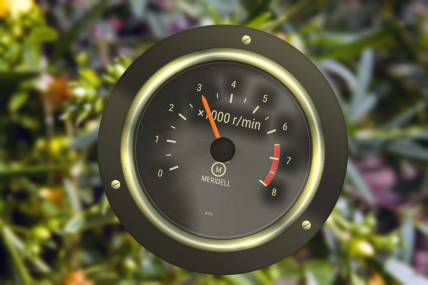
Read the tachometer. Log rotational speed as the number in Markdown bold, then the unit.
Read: **3000** rpm
